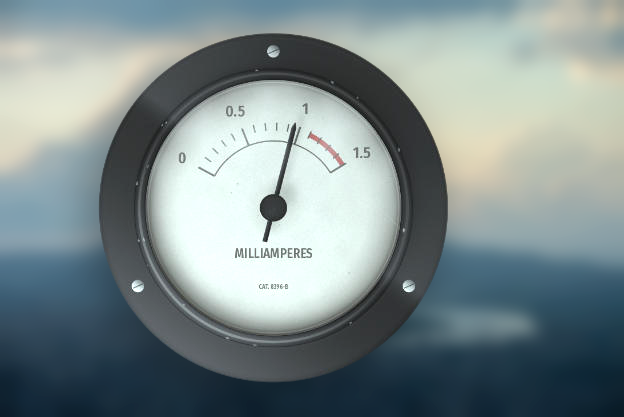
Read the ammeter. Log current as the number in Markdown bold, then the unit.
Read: **0.95** mA
